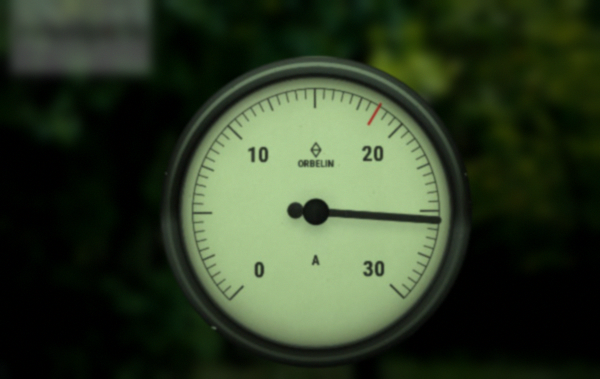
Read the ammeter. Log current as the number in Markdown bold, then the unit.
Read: **25.5** A
